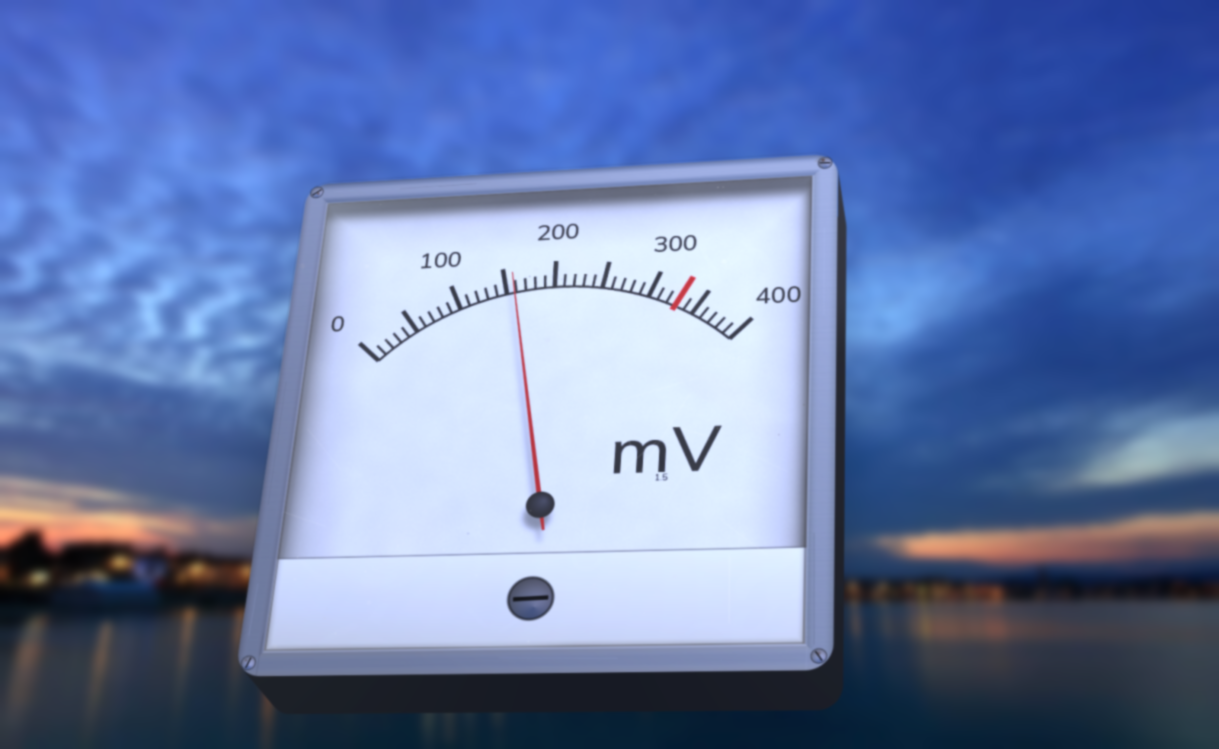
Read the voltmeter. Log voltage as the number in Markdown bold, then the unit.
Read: **160** mV
